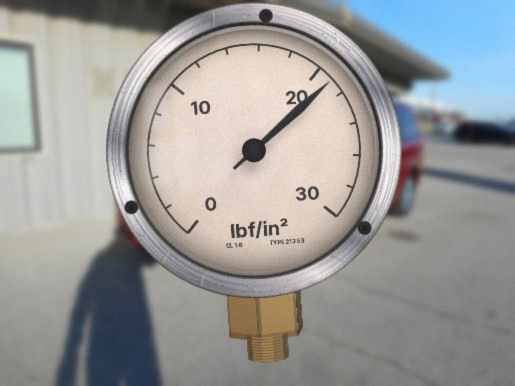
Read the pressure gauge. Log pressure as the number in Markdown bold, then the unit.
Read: **21** psi
